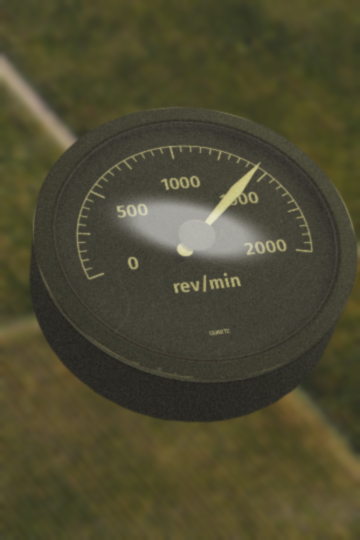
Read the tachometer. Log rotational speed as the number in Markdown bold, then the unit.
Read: **1450** rpm
